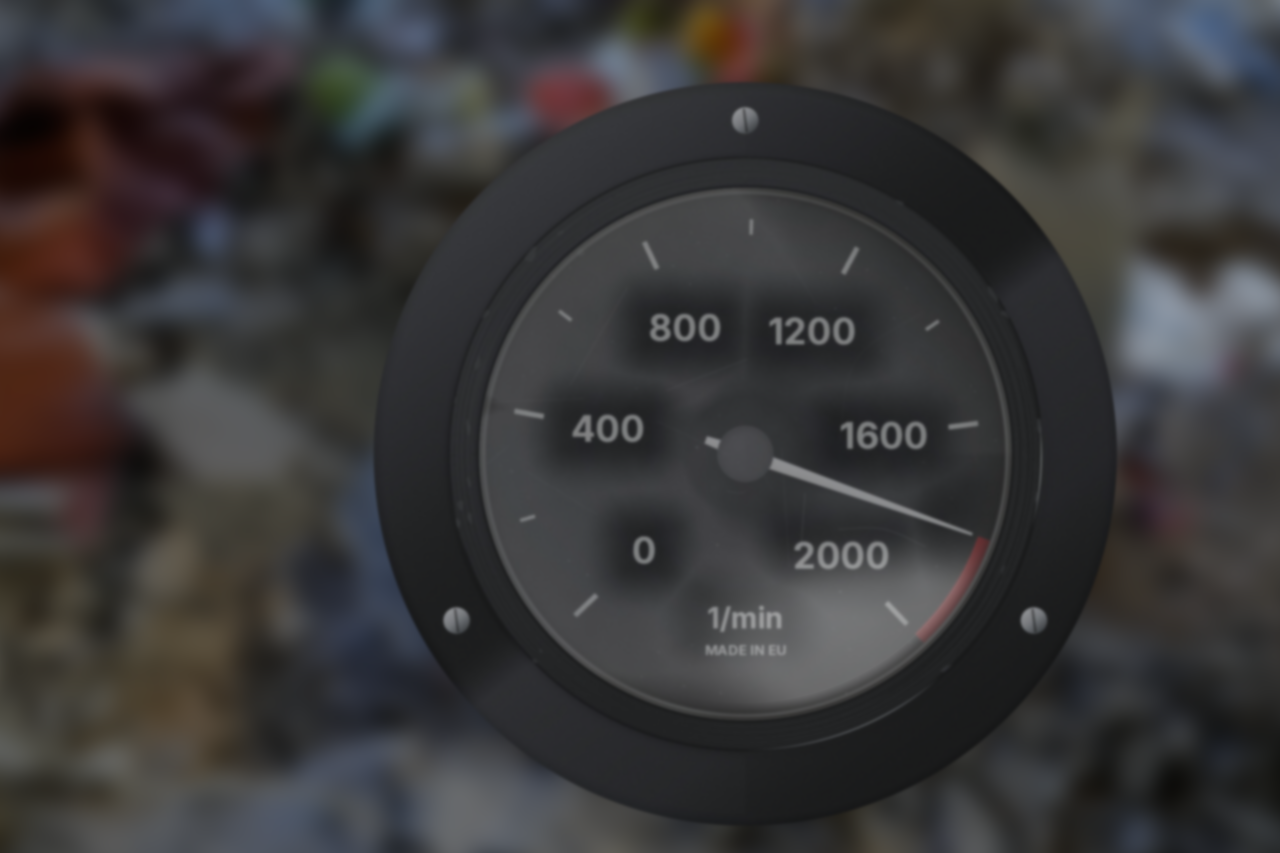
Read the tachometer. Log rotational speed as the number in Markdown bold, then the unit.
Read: **1800** rpm
